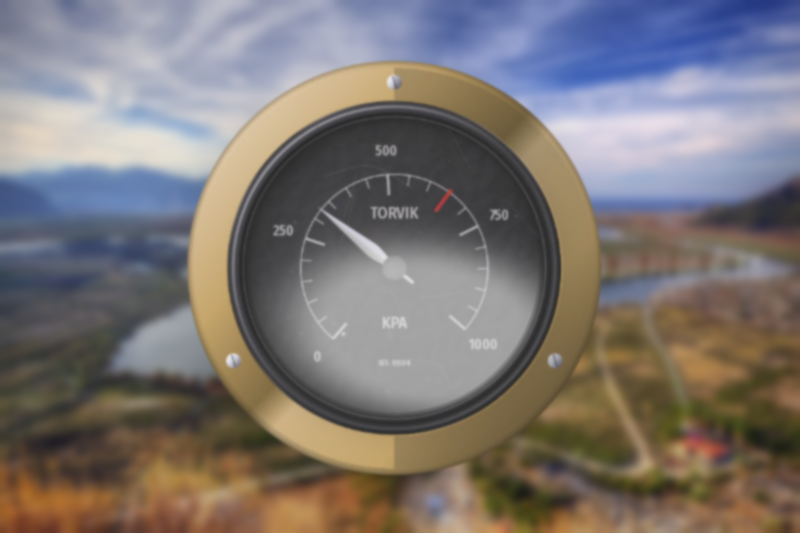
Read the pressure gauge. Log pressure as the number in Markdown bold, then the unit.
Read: **325** kPa
